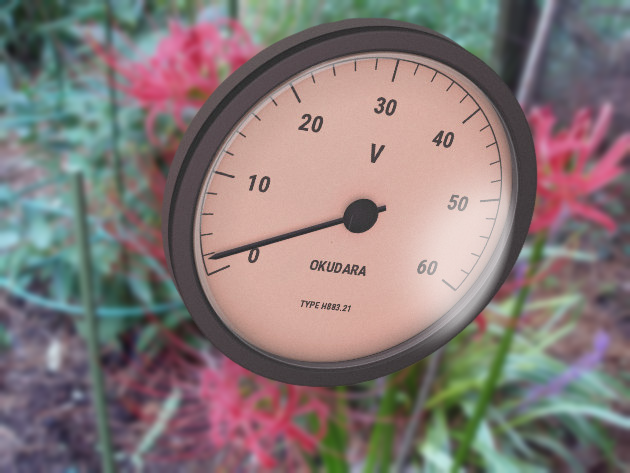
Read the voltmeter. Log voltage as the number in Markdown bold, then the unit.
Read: **2** V
